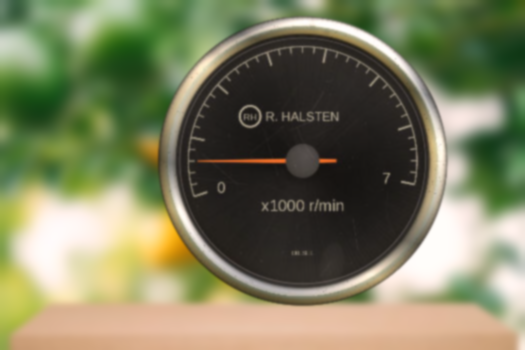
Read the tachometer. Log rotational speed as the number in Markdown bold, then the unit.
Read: **600** rpm
